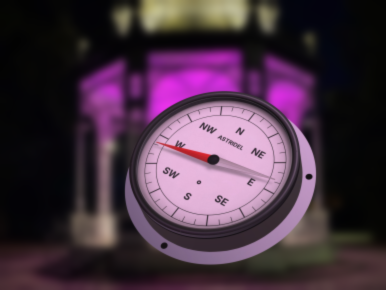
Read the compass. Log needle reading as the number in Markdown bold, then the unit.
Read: **260** °
